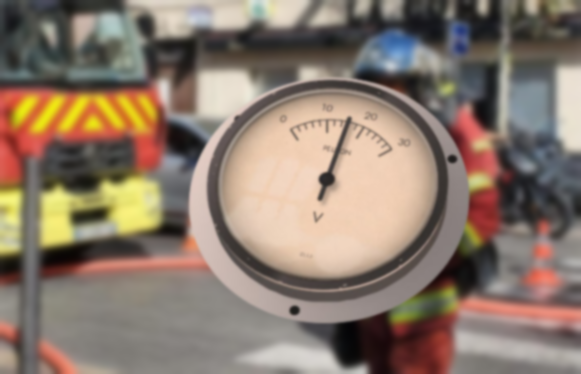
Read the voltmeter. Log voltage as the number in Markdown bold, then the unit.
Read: **16** V
